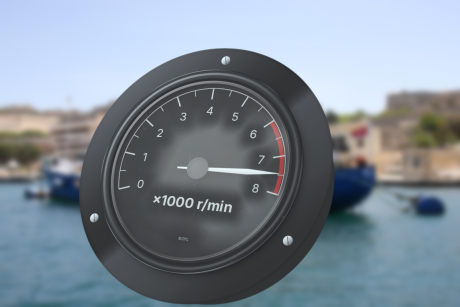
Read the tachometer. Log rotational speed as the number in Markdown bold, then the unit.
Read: **7500** rpm
